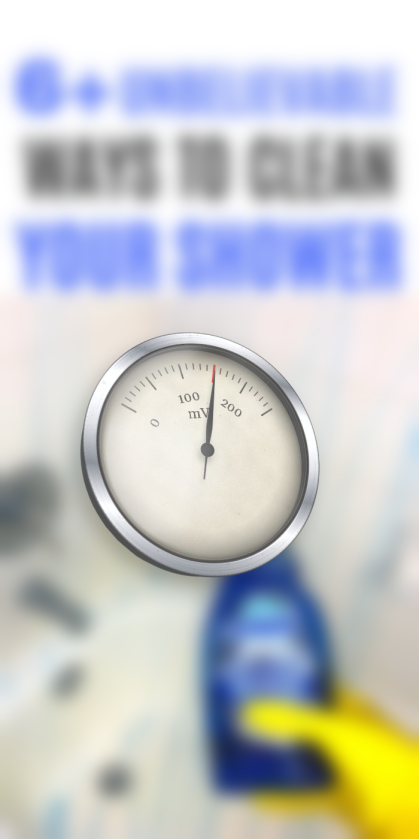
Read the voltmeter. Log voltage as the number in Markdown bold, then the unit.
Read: **150** mV
